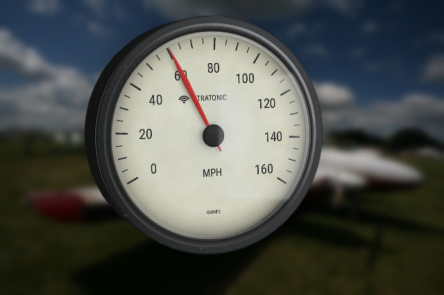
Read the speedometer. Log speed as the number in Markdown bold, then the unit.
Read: **60** mph
